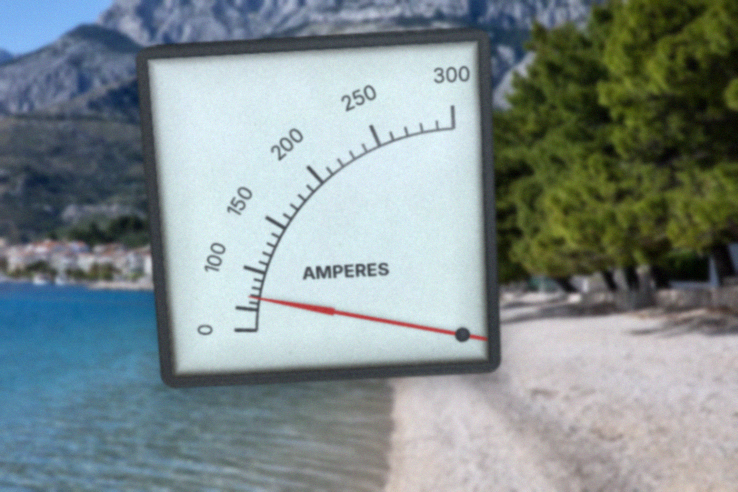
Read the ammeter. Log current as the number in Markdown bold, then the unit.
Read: **70** A
